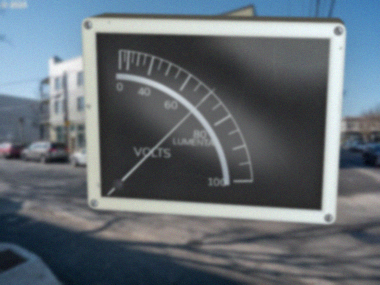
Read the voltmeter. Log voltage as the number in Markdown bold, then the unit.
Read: **70** V
